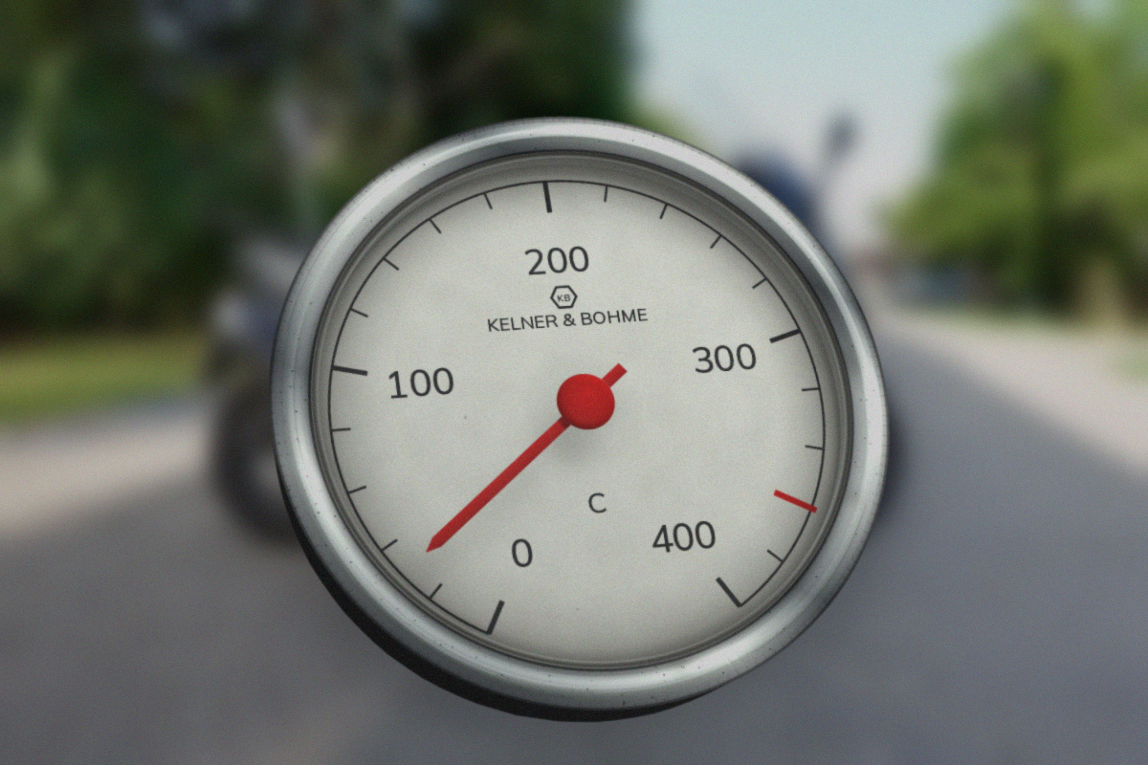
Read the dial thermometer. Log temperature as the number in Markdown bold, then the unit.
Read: **30** °C
